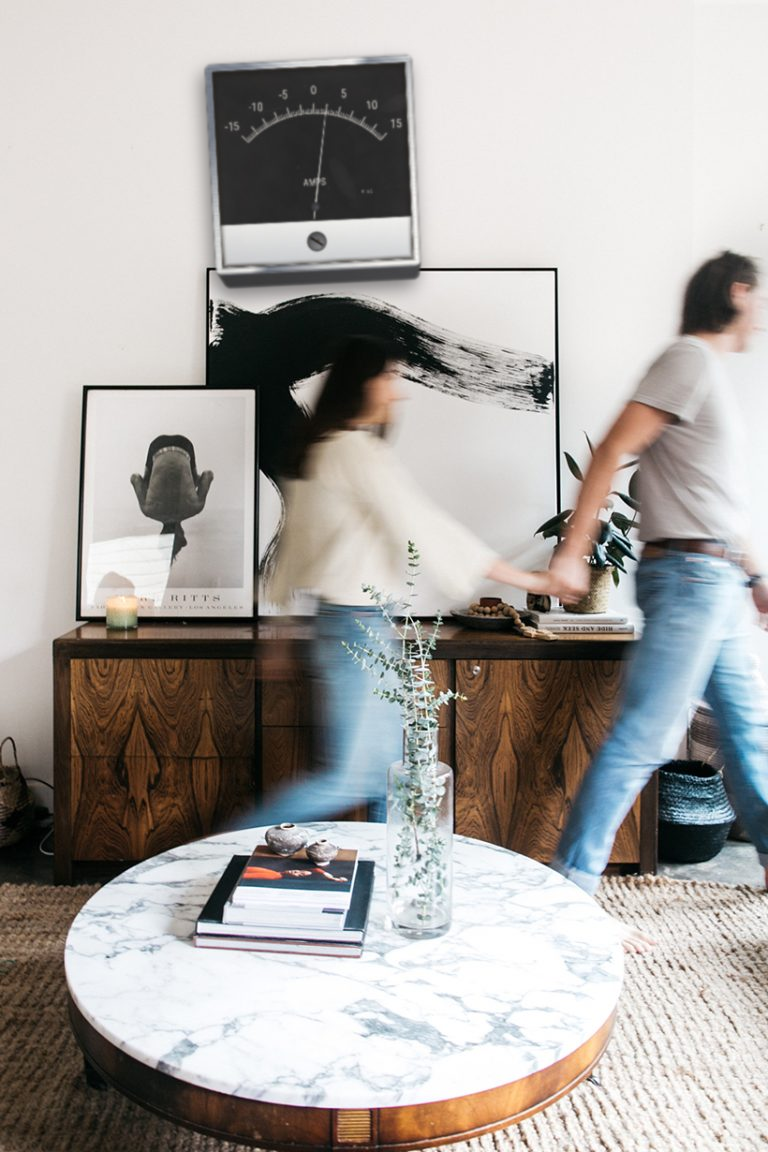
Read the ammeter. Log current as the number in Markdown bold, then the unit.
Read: **2.5** A
